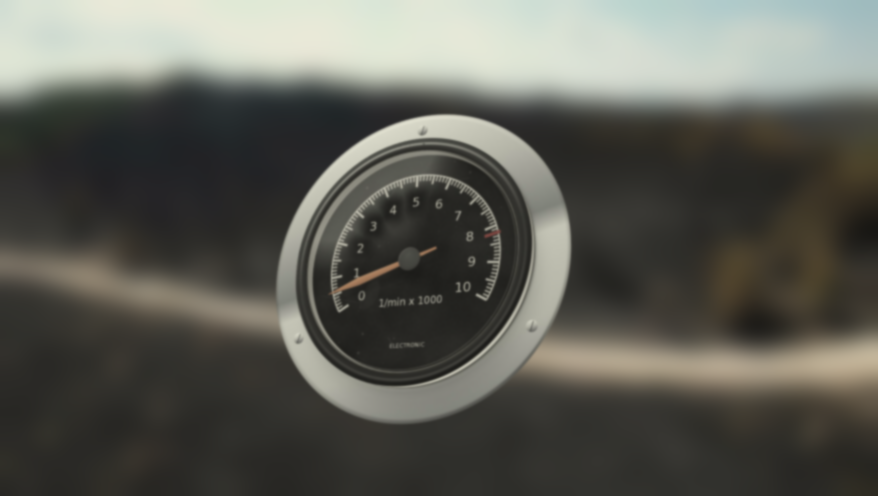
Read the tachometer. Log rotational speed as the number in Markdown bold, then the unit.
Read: **500** rpm
